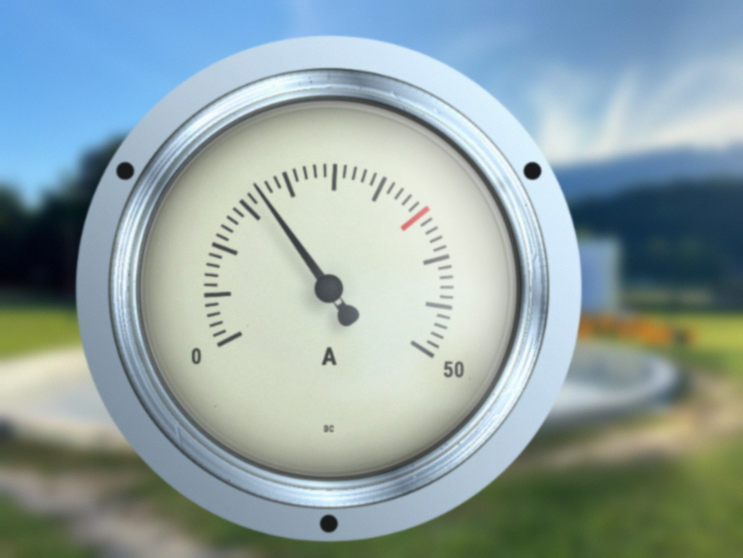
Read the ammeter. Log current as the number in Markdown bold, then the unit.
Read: **17** A
